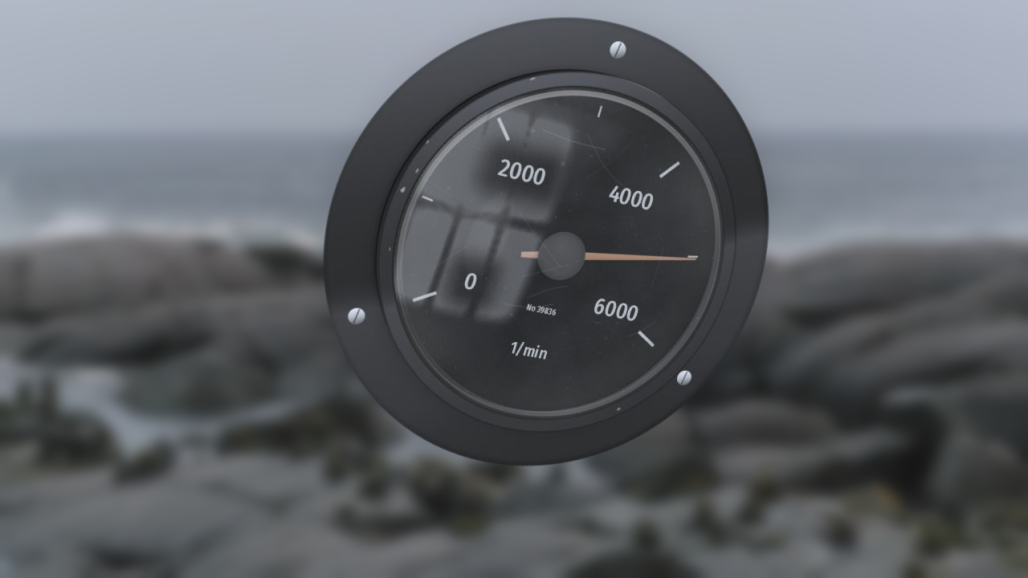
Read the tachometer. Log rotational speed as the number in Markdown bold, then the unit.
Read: **5000** rpm
